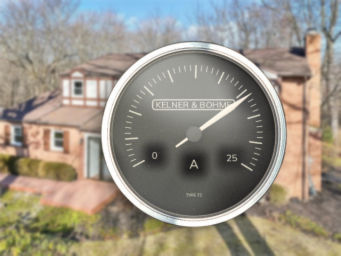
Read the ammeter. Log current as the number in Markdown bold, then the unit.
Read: **18** A
